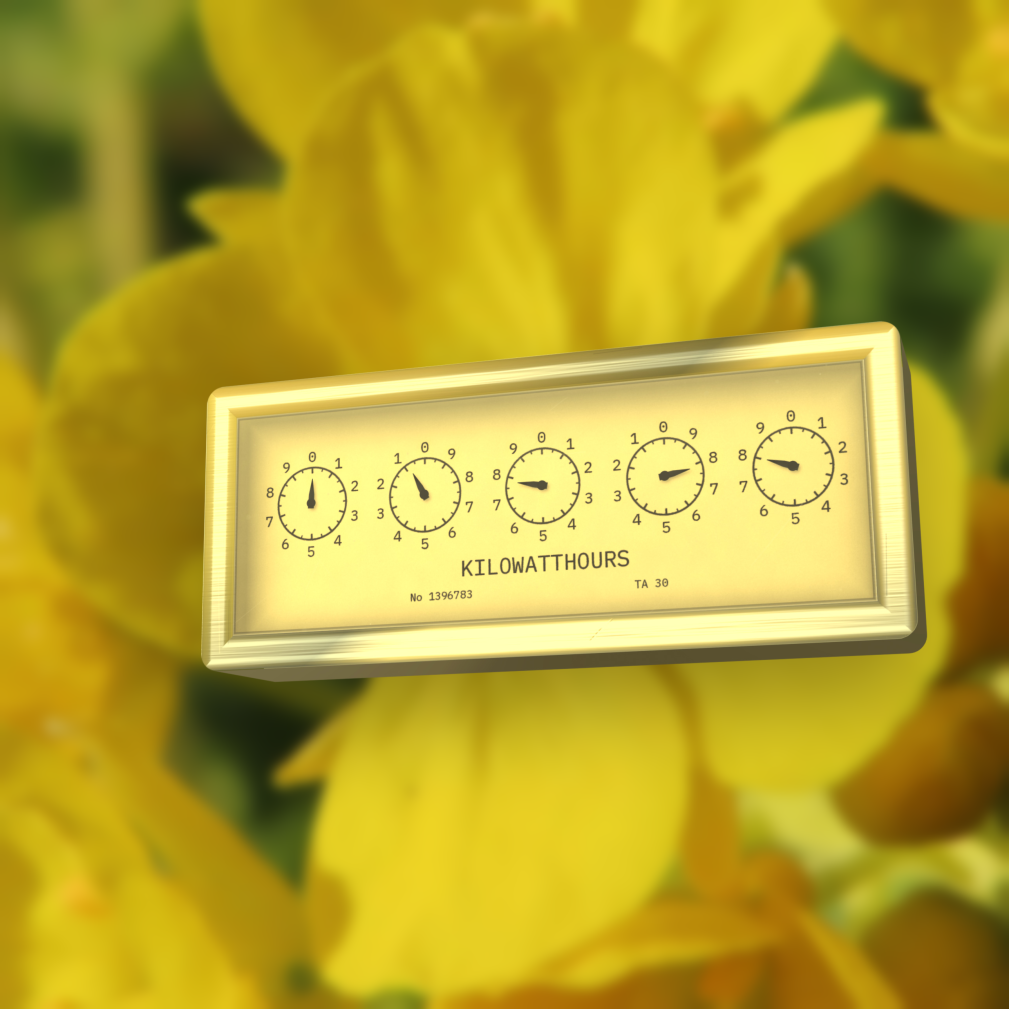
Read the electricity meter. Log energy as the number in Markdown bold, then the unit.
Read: **778** kWh
